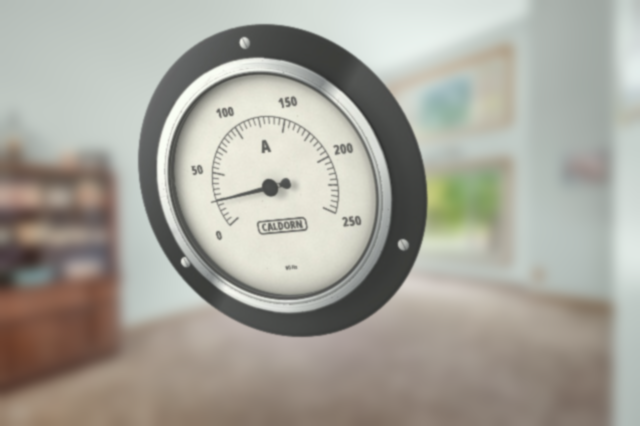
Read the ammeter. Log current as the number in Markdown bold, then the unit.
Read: **25** A
